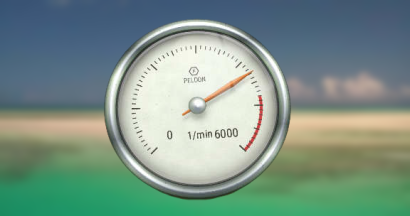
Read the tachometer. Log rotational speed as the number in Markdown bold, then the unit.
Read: **4300** rpm
